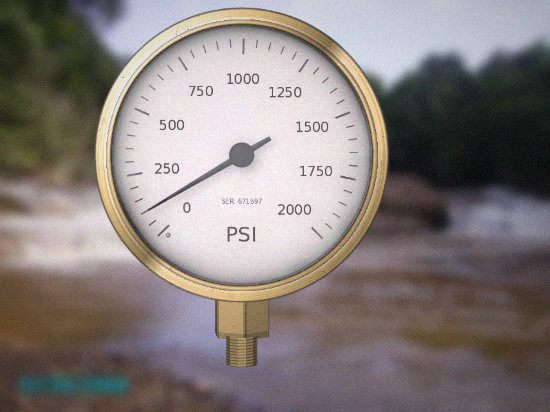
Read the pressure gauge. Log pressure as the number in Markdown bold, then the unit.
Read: **100** psi
